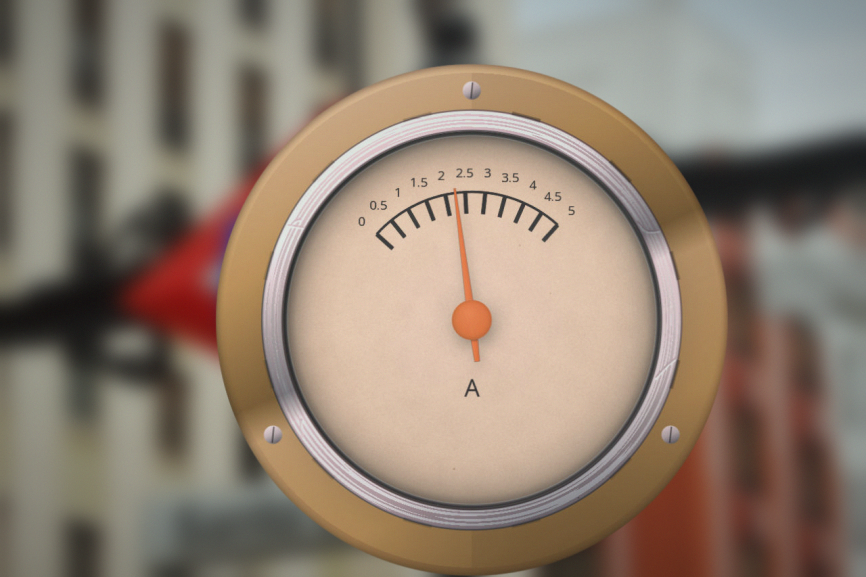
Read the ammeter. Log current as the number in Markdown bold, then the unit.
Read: **2.25** A
